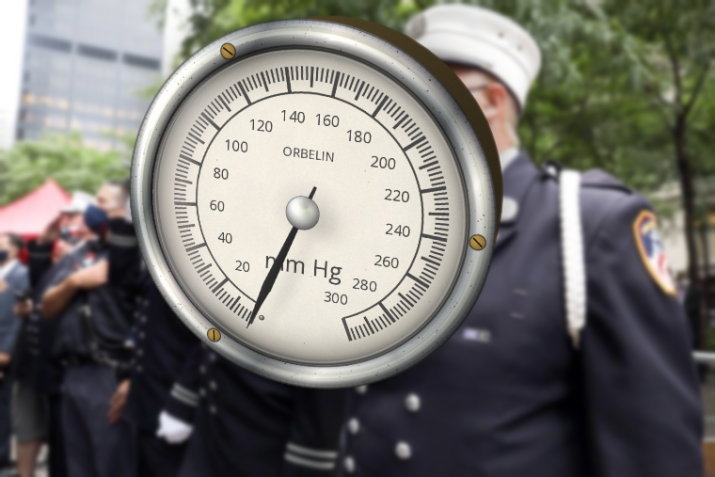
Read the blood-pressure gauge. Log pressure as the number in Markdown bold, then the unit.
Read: **0** mmHg
